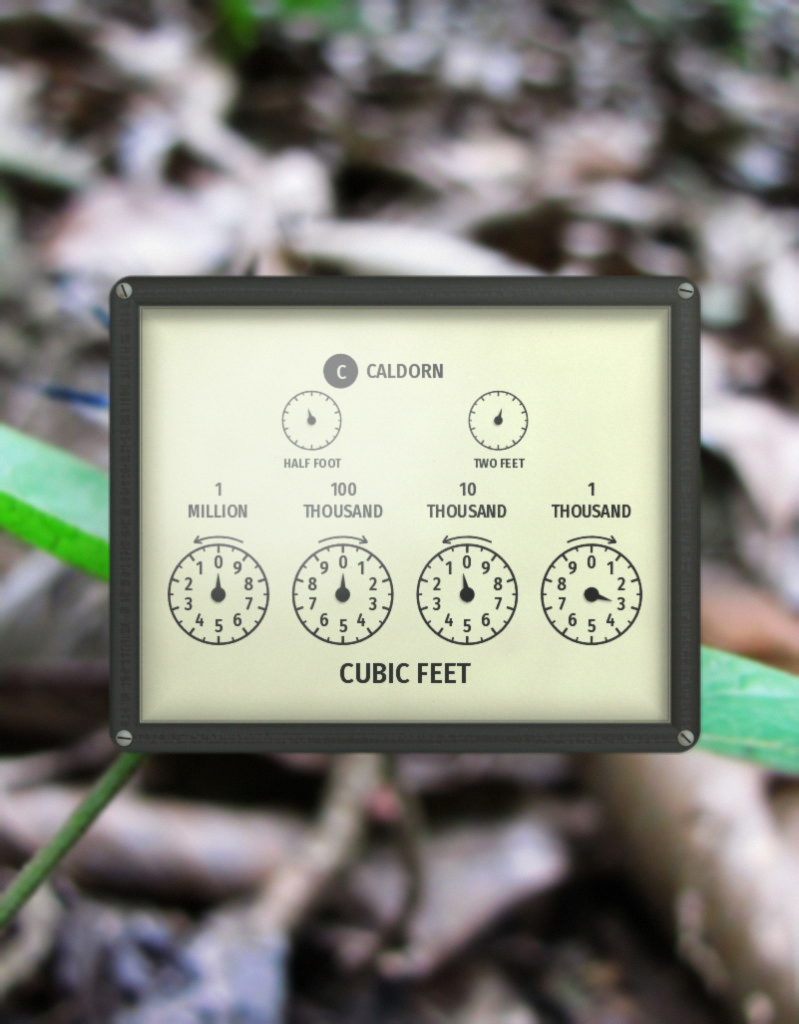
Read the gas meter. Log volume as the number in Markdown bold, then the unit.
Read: **300** ft³
